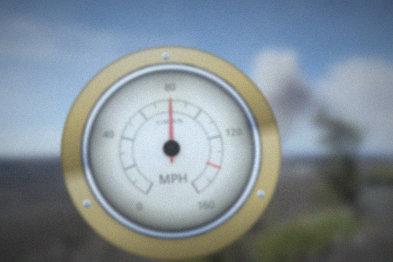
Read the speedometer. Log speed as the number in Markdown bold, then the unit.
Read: **80** mph
